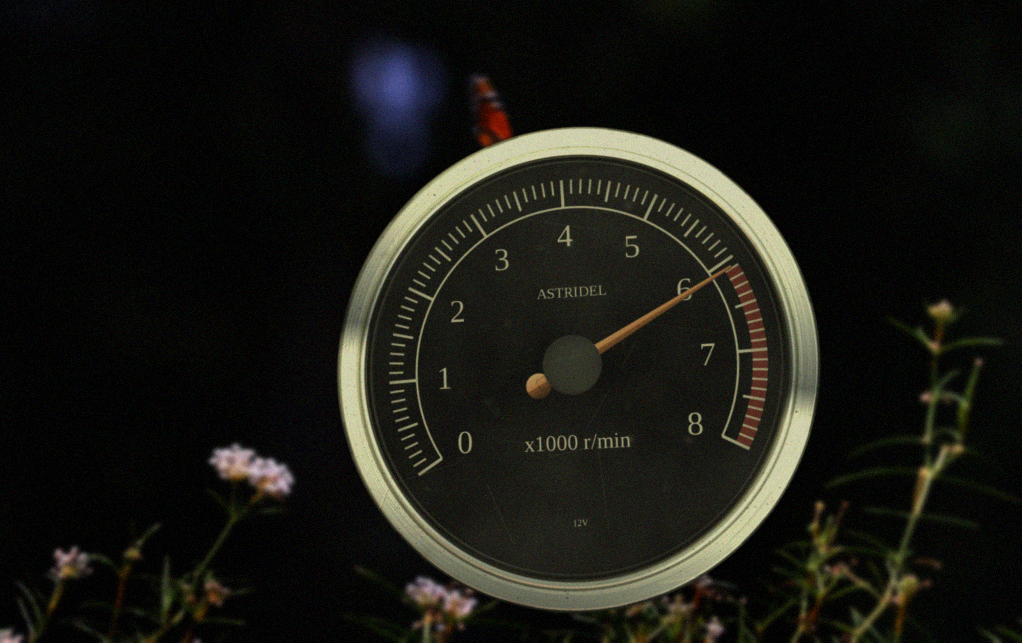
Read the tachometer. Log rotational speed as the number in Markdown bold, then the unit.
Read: **6100** rpm
